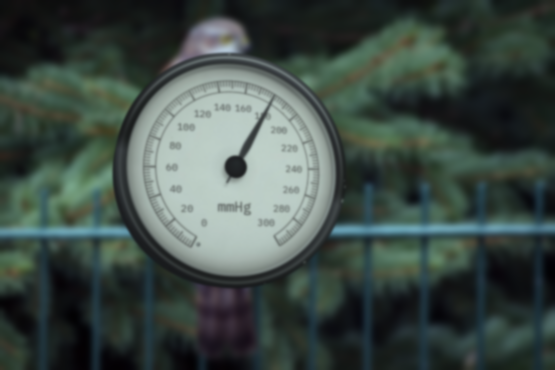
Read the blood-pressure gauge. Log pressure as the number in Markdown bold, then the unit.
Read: **180** mmHg
